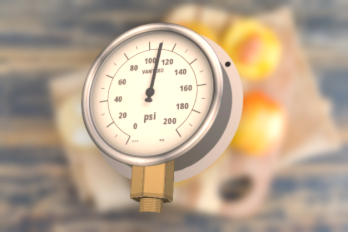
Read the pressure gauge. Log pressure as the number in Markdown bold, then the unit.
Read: **110** psi
